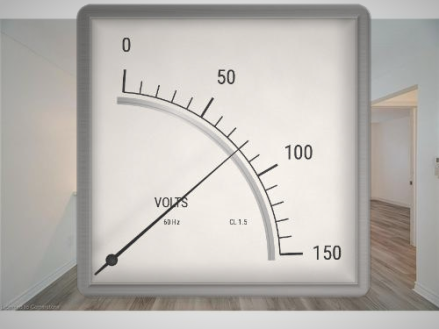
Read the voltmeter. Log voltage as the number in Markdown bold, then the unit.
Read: **80** V
